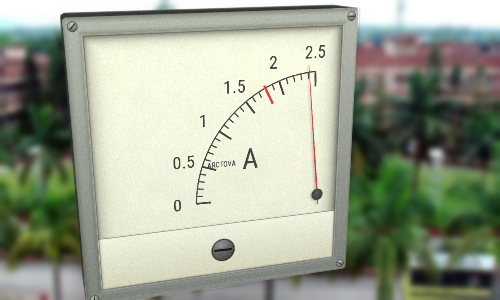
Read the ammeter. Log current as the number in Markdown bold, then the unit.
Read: **2.4** A
